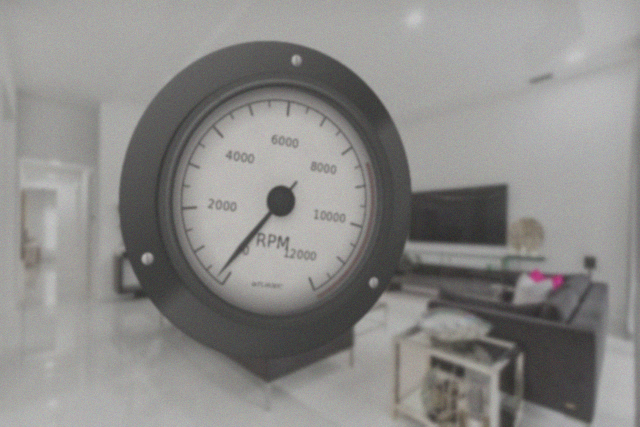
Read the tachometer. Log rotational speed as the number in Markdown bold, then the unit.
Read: **250** rpm
